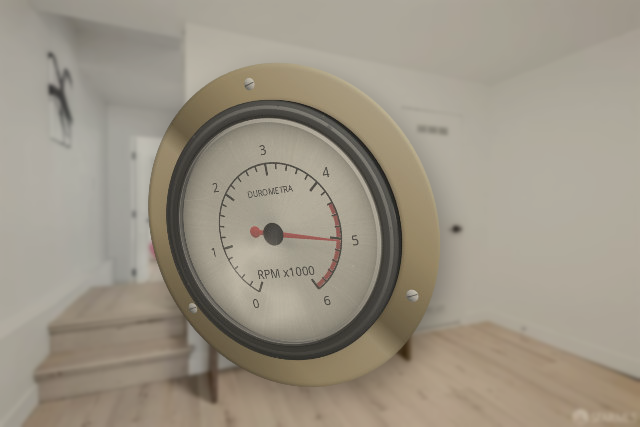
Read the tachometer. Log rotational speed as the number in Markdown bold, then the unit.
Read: **5000** rpm
